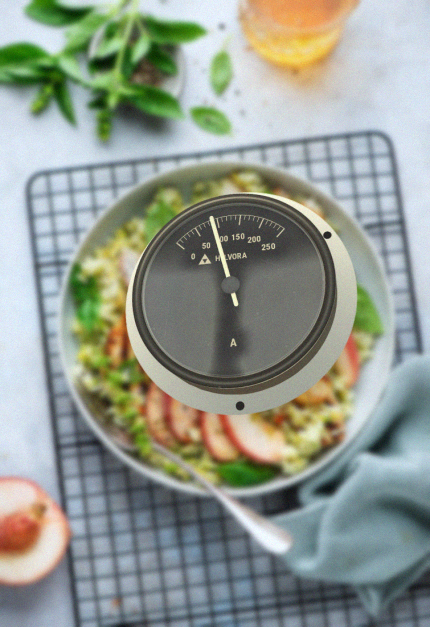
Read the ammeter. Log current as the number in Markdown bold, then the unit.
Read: **90** A
